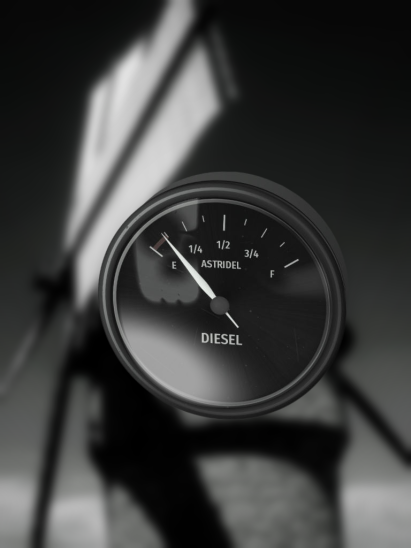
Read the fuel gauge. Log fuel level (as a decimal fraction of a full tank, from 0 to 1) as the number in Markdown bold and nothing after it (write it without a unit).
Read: **0.125**
